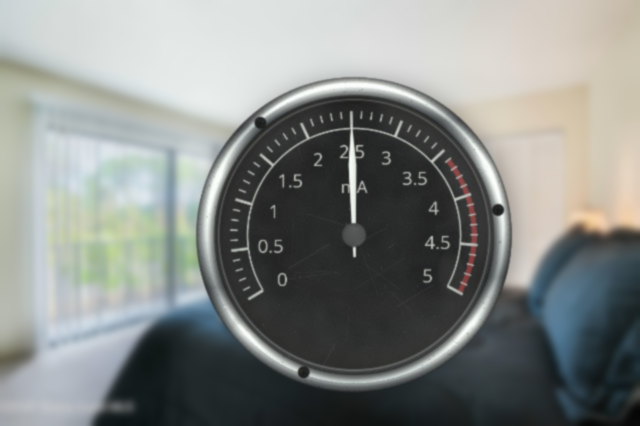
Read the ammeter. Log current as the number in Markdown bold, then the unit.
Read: **2.5** mA
